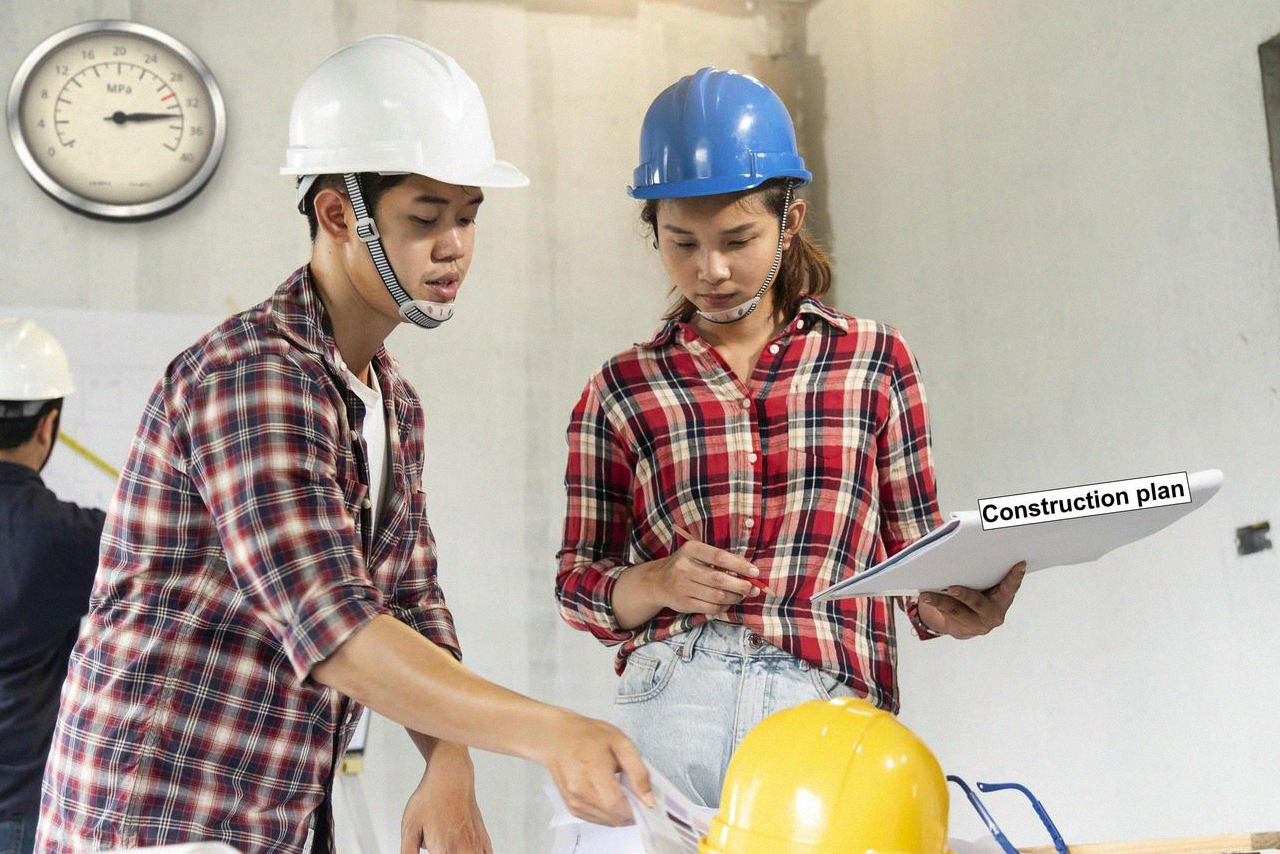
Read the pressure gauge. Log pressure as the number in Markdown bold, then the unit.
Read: **34** MPa
